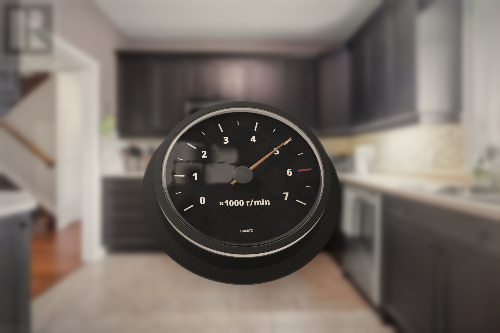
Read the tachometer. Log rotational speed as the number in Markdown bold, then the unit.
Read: **5000** rpm
